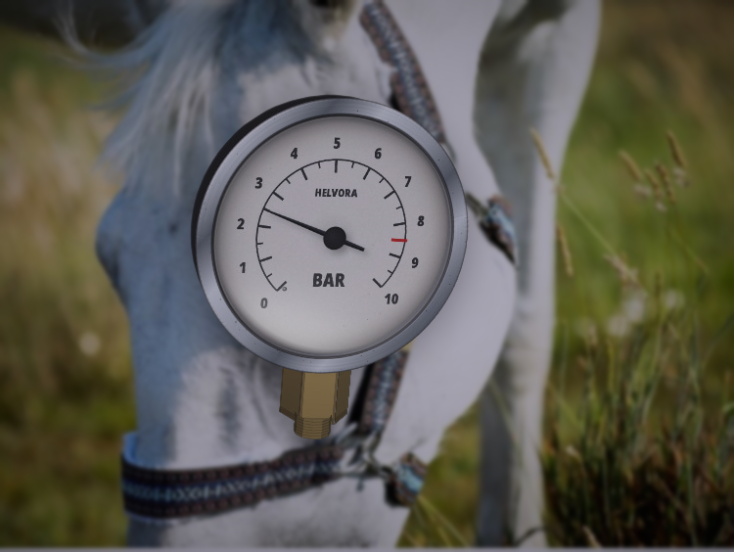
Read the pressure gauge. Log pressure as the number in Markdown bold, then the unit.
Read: **2.5** bar
